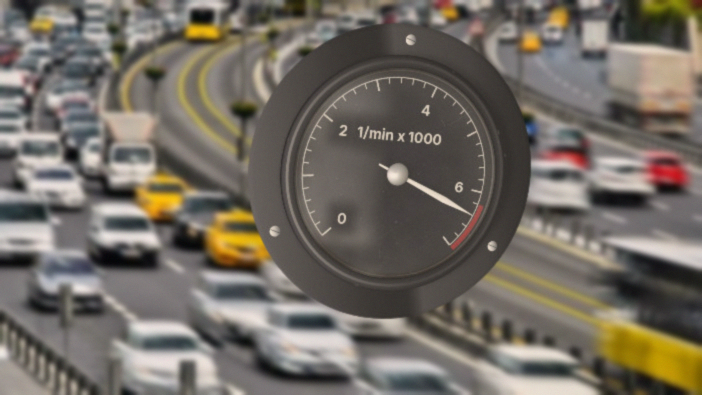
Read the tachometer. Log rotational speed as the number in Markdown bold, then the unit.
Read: **6400** rpm
